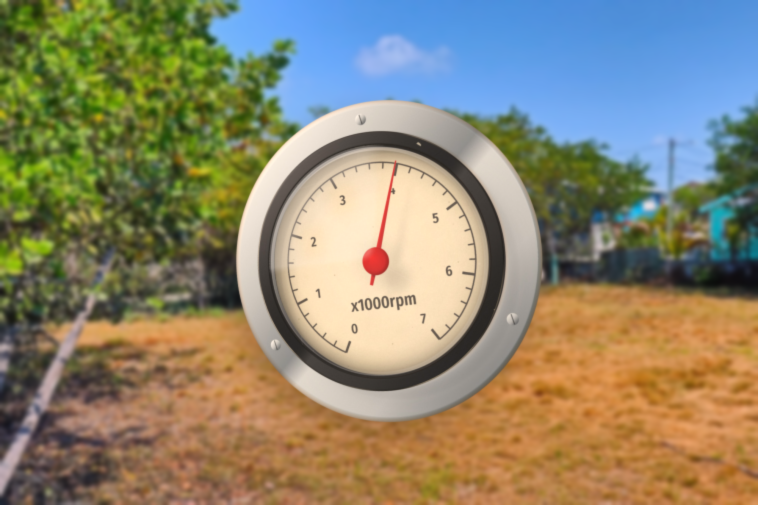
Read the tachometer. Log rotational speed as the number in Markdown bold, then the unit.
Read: **4000** rpm
